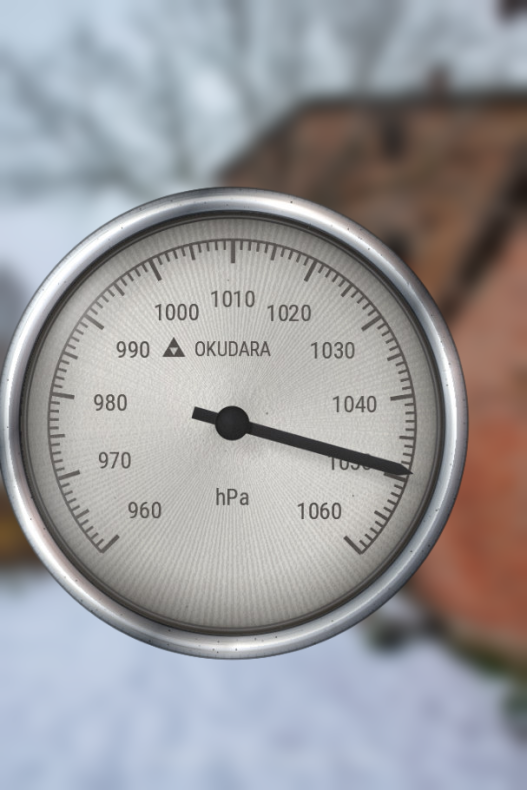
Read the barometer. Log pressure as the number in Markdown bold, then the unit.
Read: **1049** hPa
